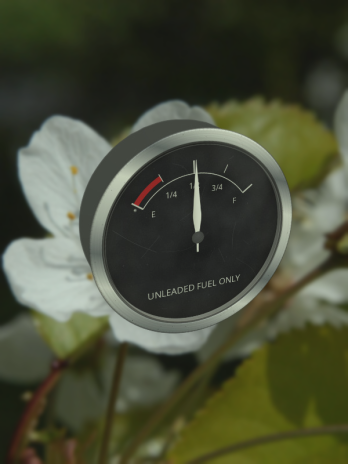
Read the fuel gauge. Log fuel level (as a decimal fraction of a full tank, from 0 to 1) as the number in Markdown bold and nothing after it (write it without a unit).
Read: **0.5**
